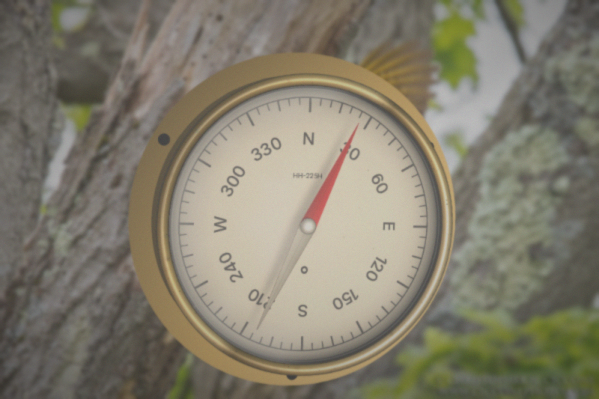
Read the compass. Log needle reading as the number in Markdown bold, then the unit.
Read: **25** °
